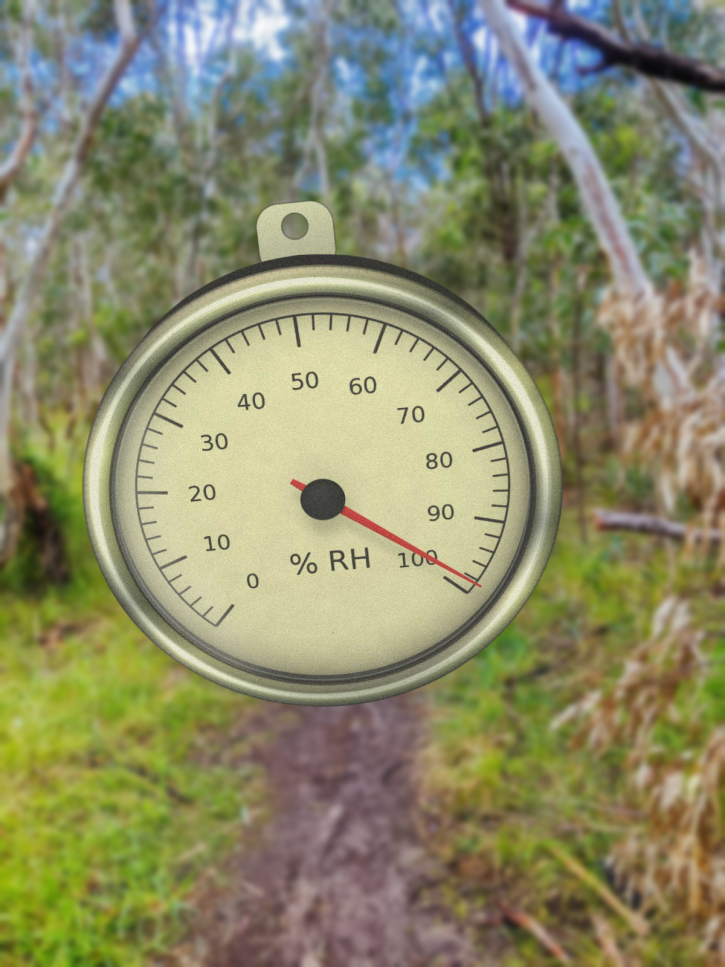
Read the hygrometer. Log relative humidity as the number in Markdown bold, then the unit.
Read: **98** %
